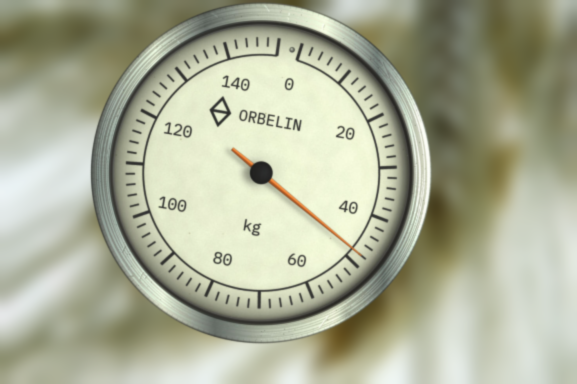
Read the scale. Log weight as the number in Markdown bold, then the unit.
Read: **48** kg
